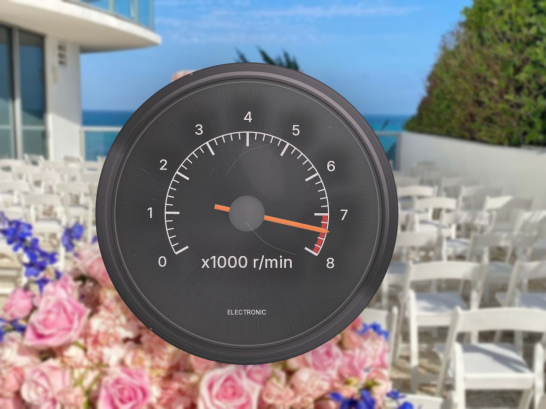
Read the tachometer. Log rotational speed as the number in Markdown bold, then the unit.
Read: **7400** rpm
